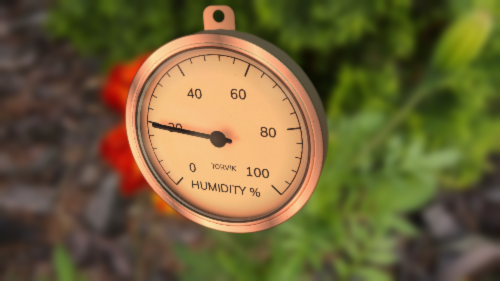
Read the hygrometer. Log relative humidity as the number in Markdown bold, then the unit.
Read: **20** %
